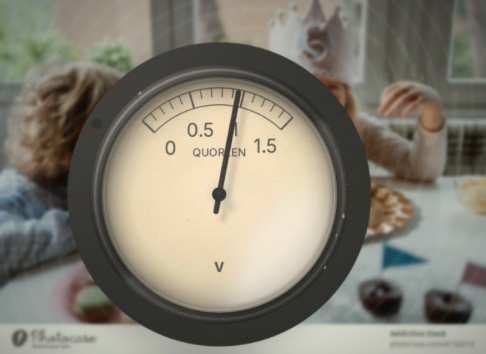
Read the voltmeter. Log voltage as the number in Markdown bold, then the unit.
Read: **0.95** V
